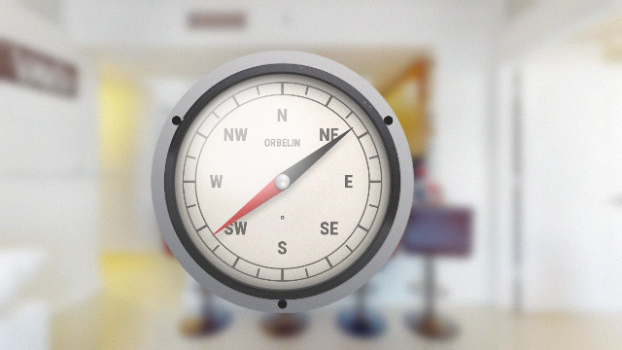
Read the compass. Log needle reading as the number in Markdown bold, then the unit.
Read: **232.5** °
